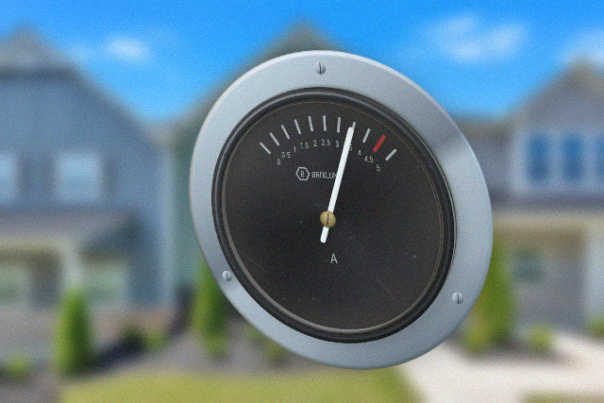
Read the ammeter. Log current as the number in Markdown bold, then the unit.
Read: **3.5** A
